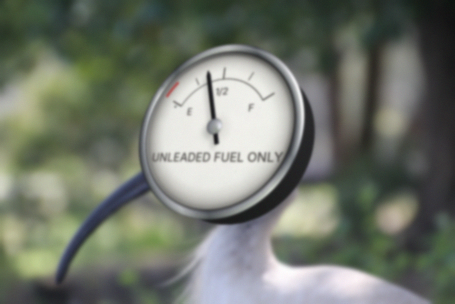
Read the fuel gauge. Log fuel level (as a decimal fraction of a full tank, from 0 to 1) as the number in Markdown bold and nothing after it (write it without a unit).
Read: **0.375**
